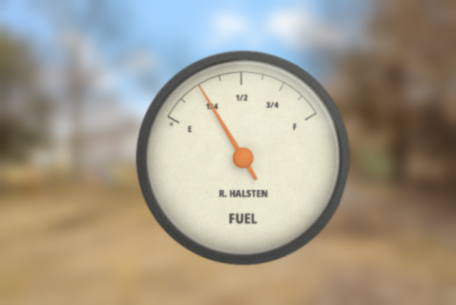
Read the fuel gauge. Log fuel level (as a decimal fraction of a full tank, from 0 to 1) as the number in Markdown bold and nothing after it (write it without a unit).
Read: **0.25**
